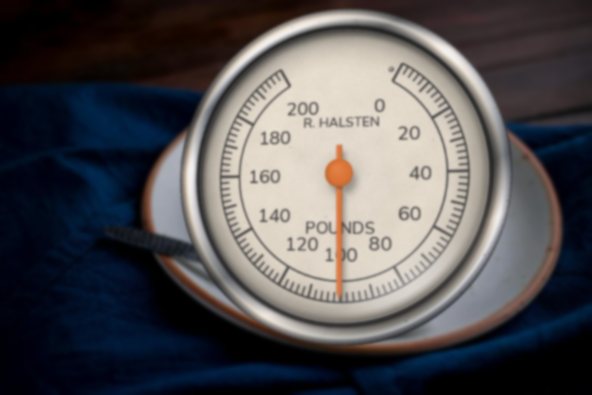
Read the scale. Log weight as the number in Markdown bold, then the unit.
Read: **100** lb
